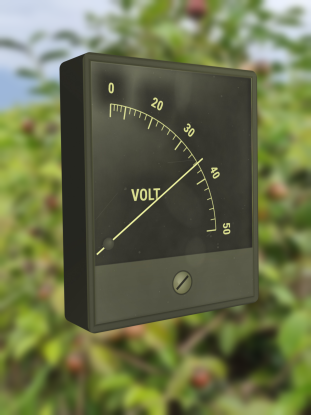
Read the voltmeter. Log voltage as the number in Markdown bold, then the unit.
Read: **36** V
